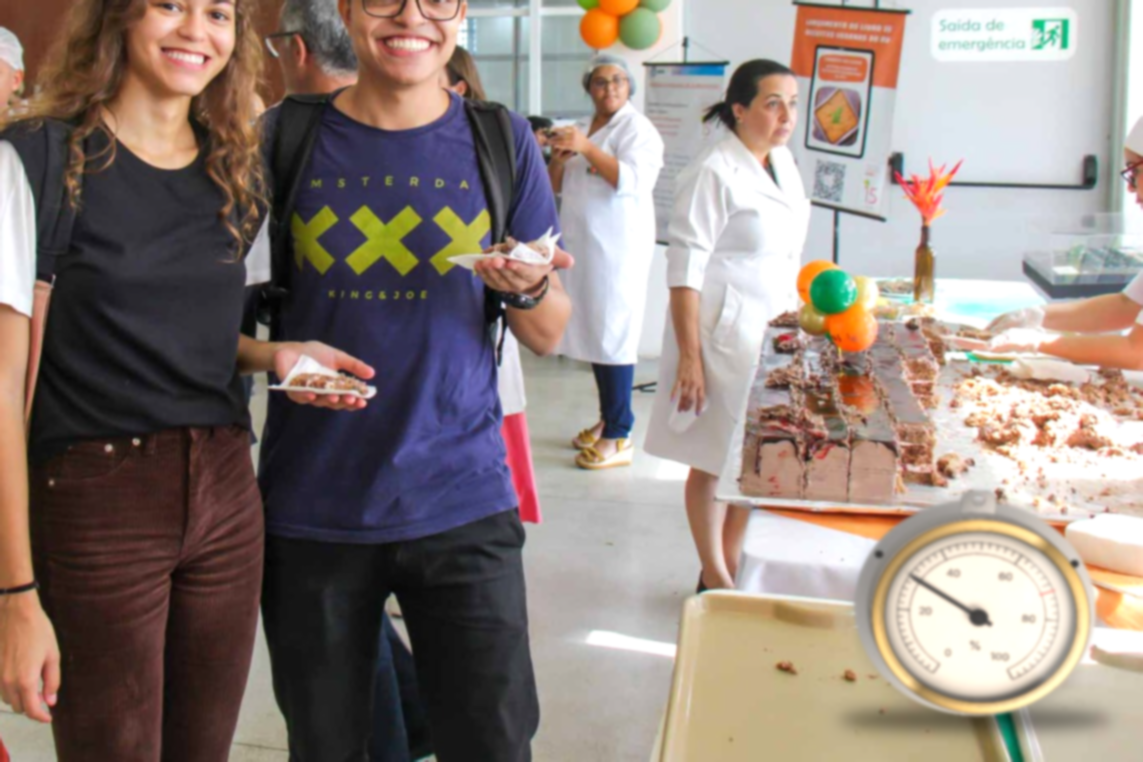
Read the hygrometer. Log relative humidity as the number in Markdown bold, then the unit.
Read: **30** %
